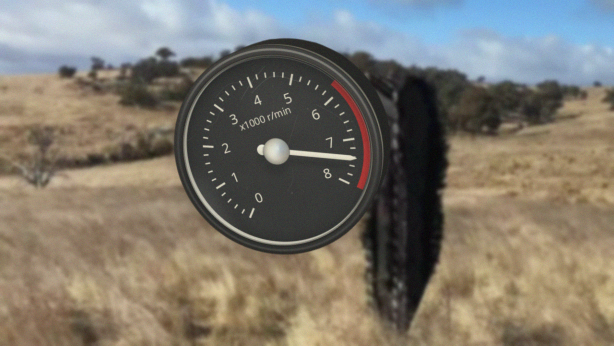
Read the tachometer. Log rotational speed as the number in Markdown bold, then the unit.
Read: **7400** rpm
